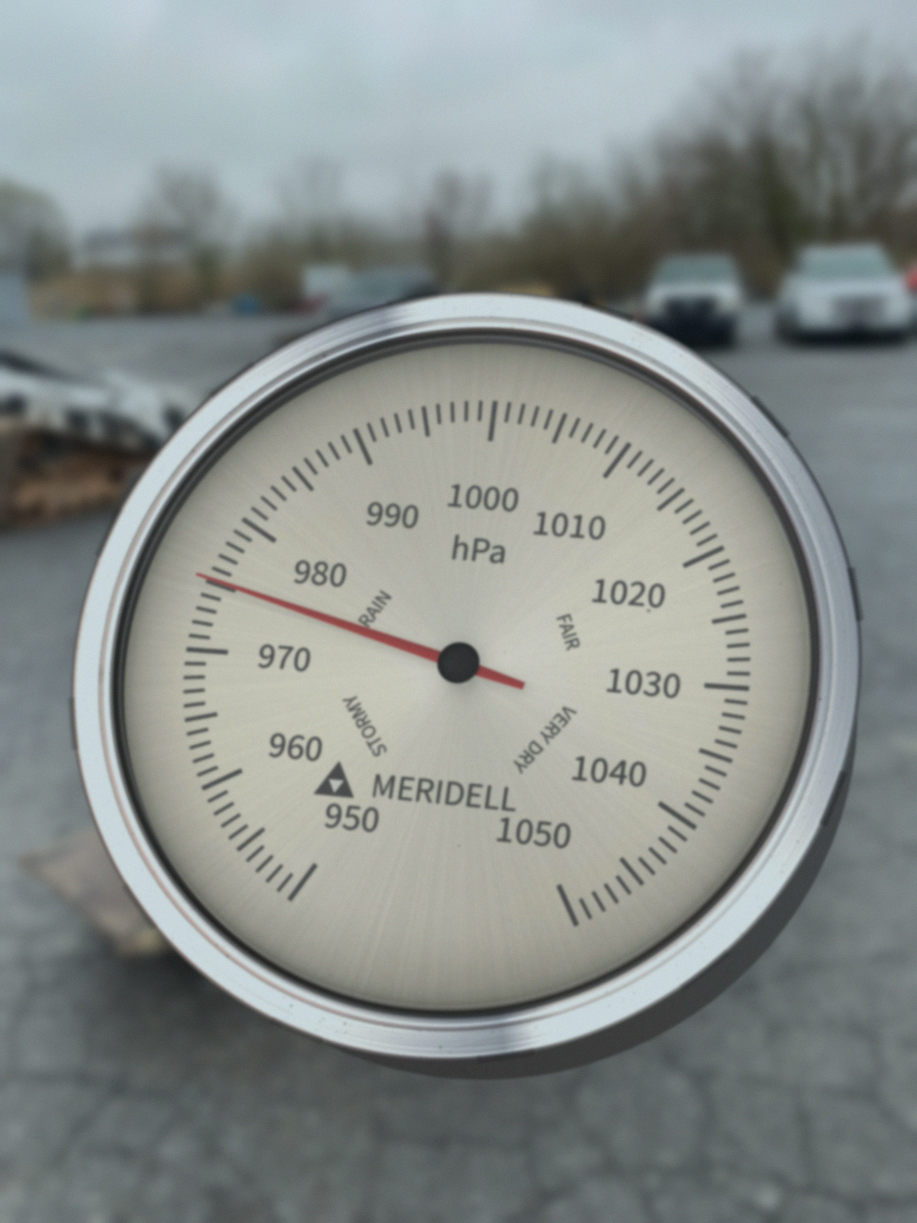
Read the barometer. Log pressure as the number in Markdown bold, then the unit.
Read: **975** hPa
